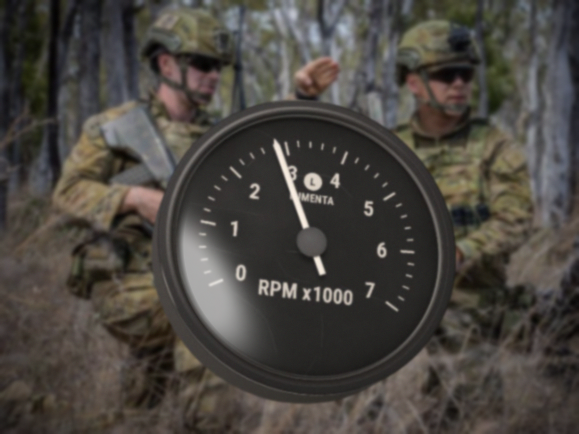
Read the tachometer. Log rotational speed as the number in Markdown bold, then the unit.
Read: **2800** rpm
